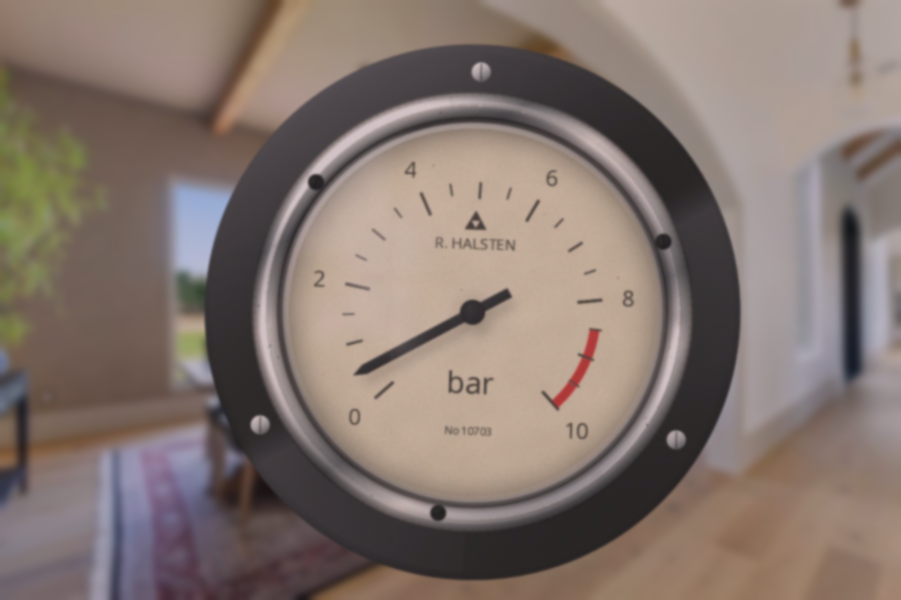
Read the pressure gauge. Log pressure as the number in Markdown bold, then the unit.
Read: **0.5** bar
